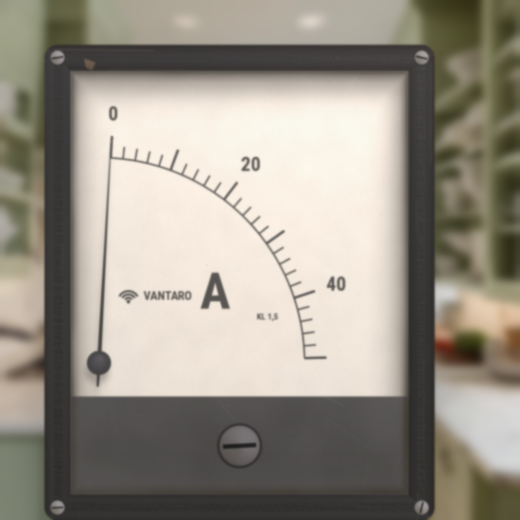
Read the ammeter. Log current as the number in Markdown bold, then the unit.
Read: **0** A
